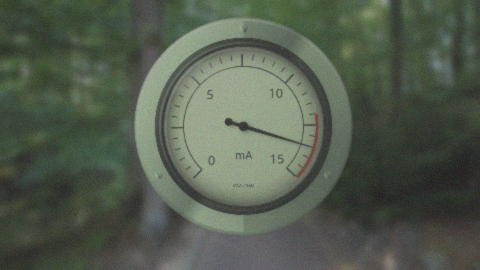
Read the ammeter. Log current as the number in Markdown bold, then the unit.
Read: **13.5** mA
